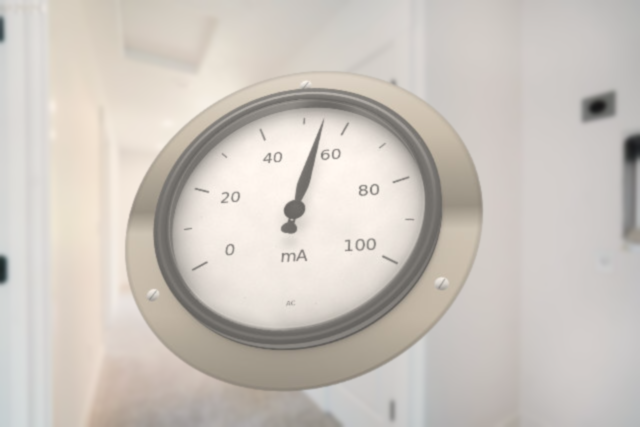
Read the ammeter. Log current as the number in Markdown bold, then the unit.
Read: **55** mA
